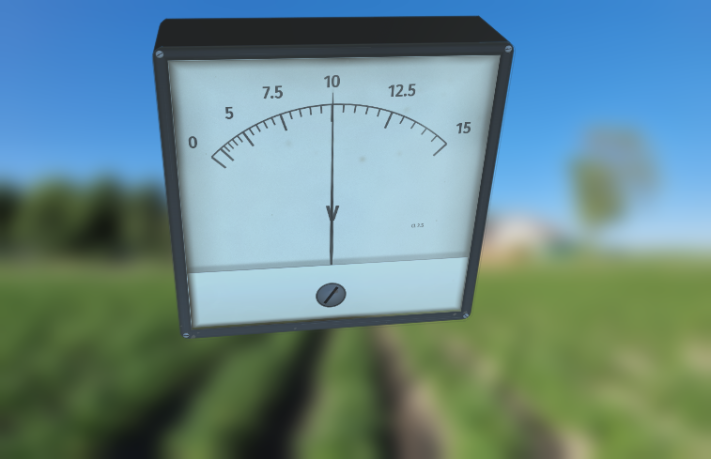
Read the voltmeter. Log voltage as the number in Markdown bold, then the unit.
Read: **10** V
